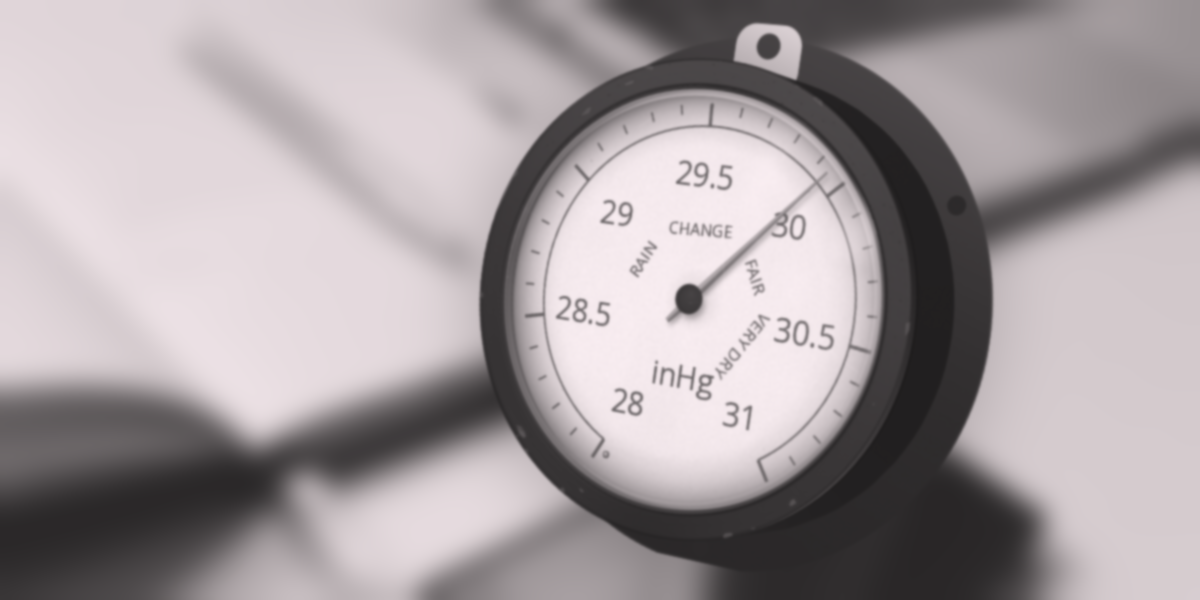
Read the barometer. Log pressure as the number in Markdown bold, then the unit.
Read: **29.95** inHg
